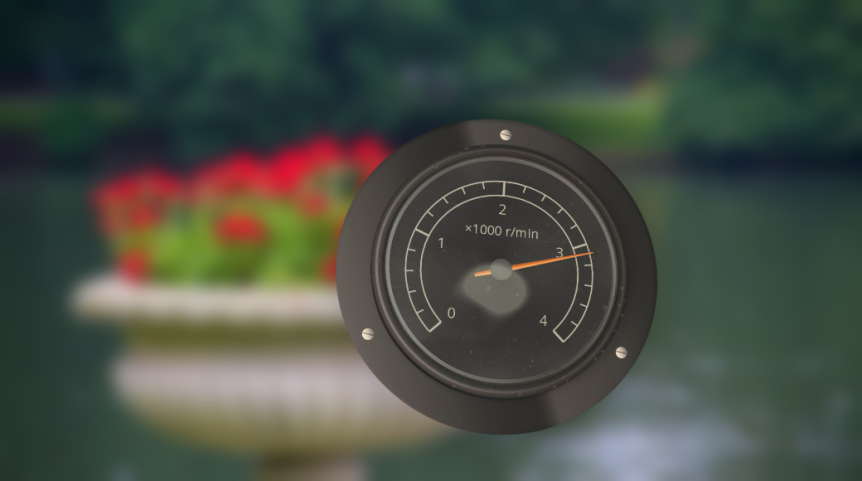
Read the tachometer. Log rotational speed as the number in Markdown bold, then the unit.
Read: **3100** rpm
